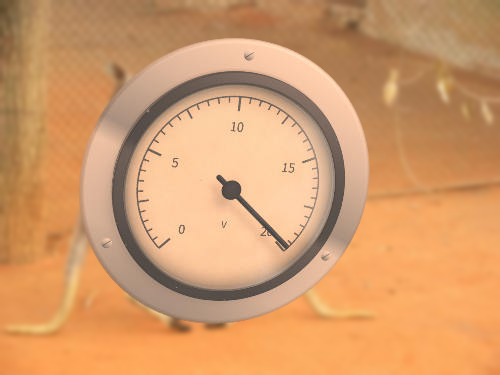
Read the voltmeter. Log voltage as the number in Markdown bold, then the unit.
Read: **19.75** V
